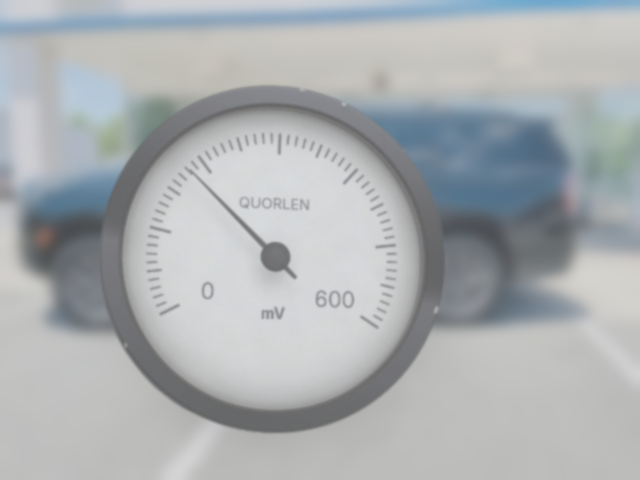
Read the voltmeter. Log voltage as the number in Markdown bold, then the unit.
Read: **180** mV
